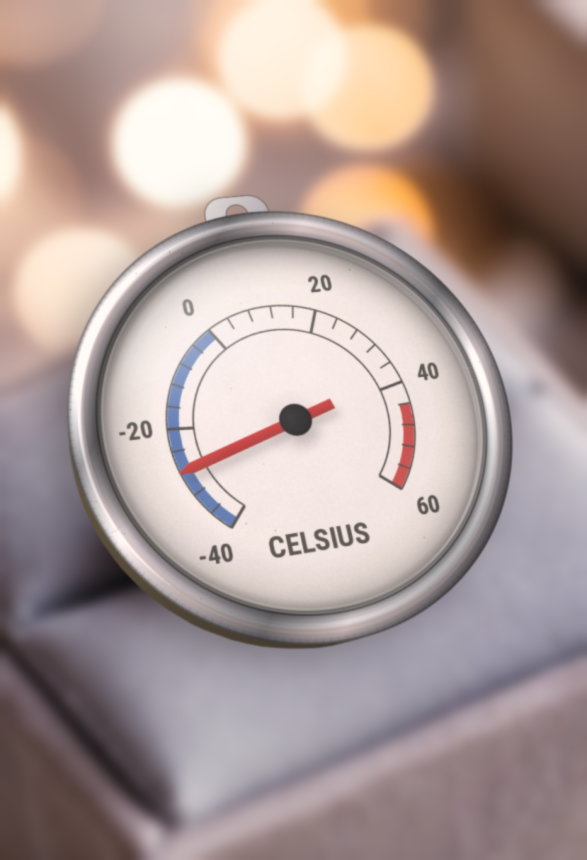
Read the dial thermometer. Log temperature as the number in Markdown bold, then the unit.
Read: **-28** °C
